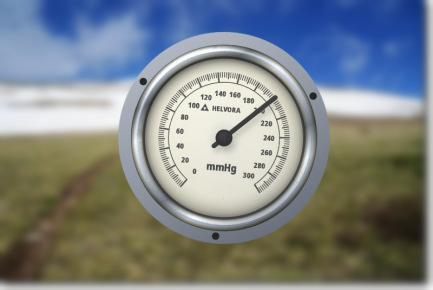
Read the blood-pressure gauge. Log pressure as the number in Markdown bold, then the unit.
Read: **200** mmHg
